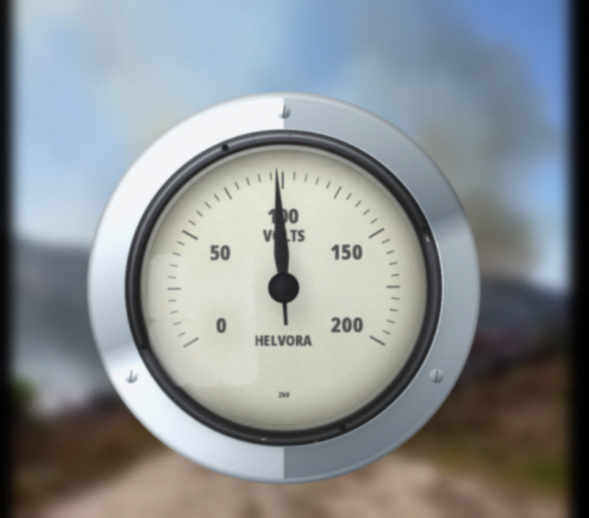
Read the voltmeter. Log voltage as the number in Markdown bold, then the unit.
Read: **97.5** V
